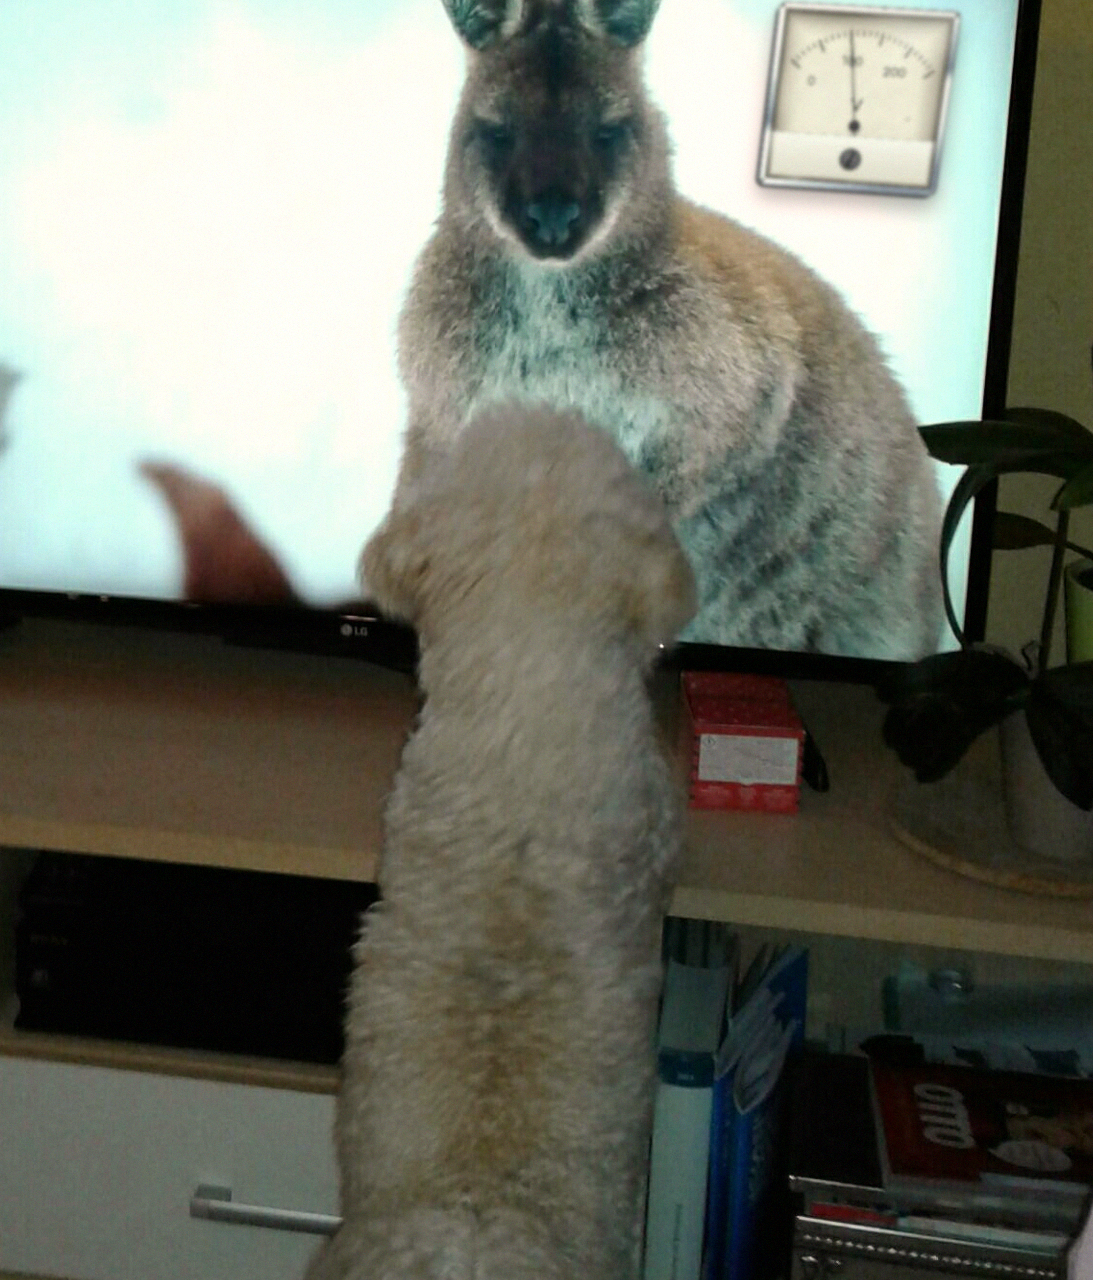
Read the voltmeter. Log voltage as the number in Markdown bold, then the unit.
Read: **100** V
